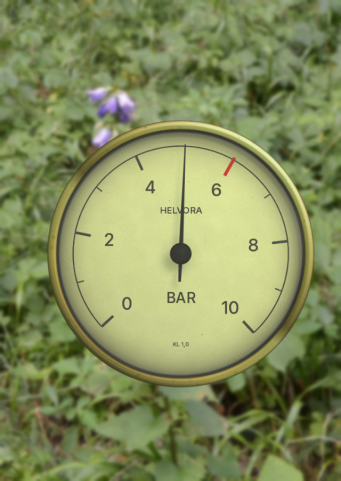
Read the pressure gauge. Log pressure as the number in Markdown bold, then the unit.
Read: **5** bar
